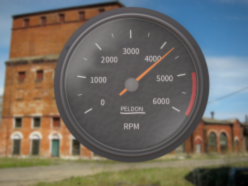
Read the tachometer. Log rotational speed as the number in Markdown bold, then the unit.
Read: **4250** rpm
